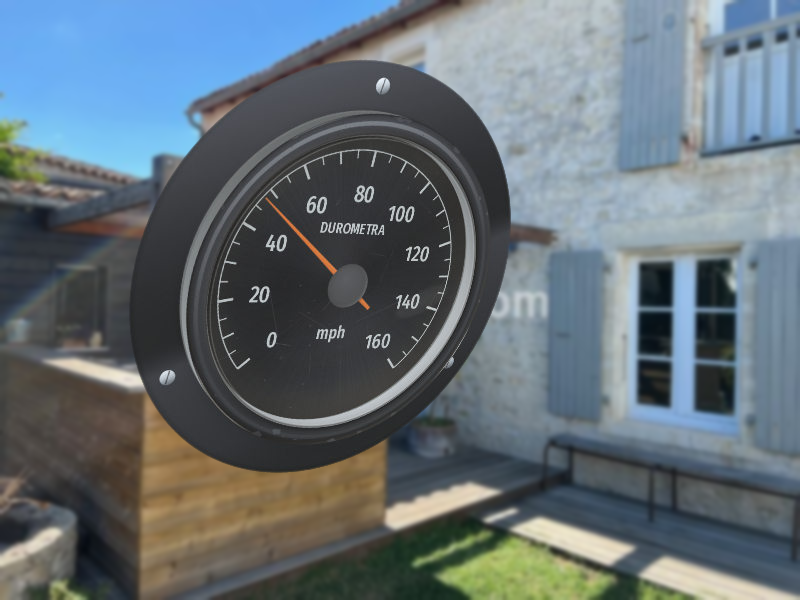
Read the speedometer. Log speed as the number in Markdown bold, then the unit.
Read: **47.5** mph
